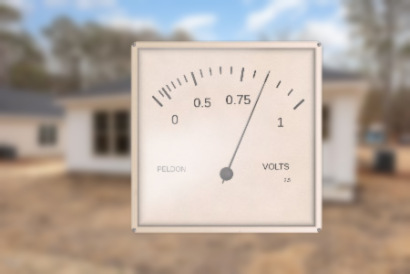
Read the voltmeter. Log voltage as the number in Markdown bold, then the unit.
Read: **0.85** V
